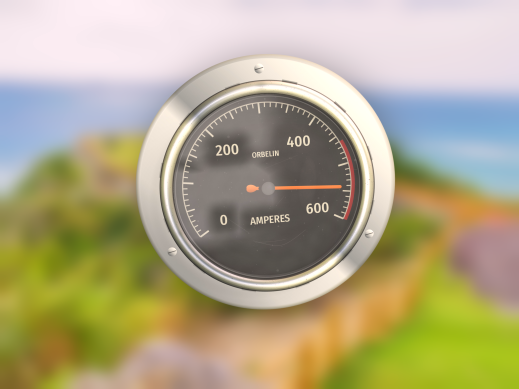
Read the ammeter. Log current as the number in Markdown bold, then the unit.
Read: **540** A
